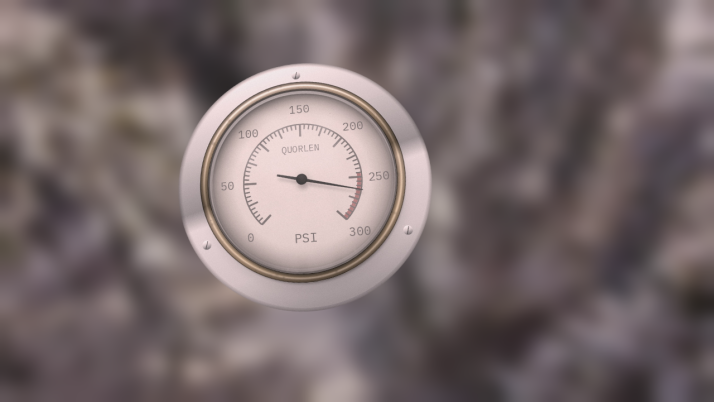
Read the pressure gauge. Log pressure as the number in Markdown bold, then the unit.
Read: **265** psi
